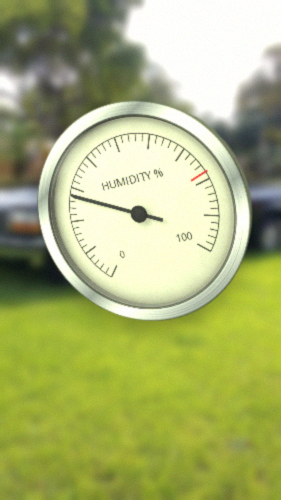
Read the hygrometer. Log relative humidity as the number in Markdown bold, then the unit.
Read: **28** %
